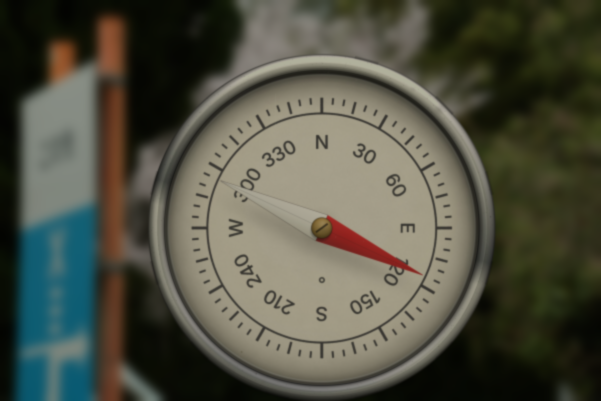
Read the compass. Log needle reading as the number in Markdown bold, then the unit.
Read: **115** °
